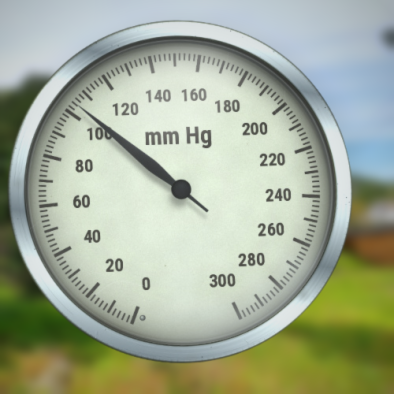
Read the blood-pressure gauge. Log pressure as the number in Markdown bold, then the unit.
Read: **104** mmHg
